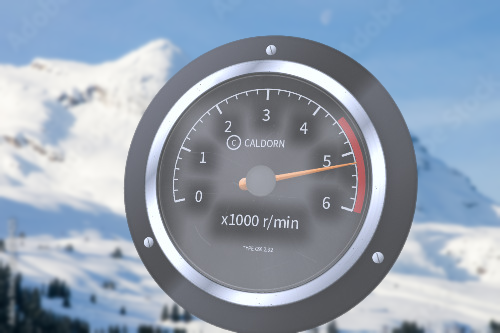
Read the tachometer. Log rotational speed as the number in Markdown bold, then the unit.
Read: **5200** rpm
